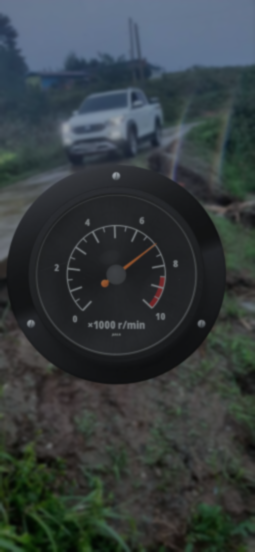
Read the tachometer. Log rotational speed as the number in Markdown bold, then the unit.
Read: **7000** rpm
